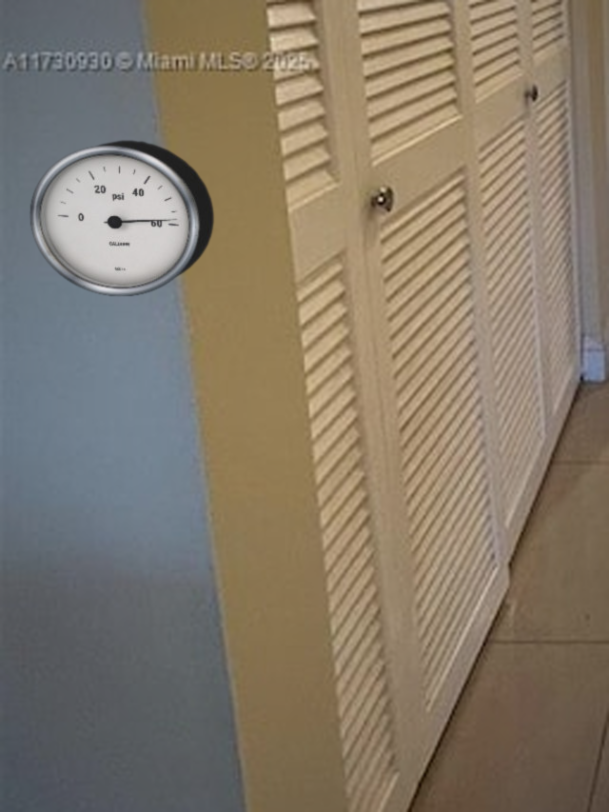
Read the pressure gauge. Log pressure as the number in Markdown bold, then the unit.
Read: **57.5** psi
